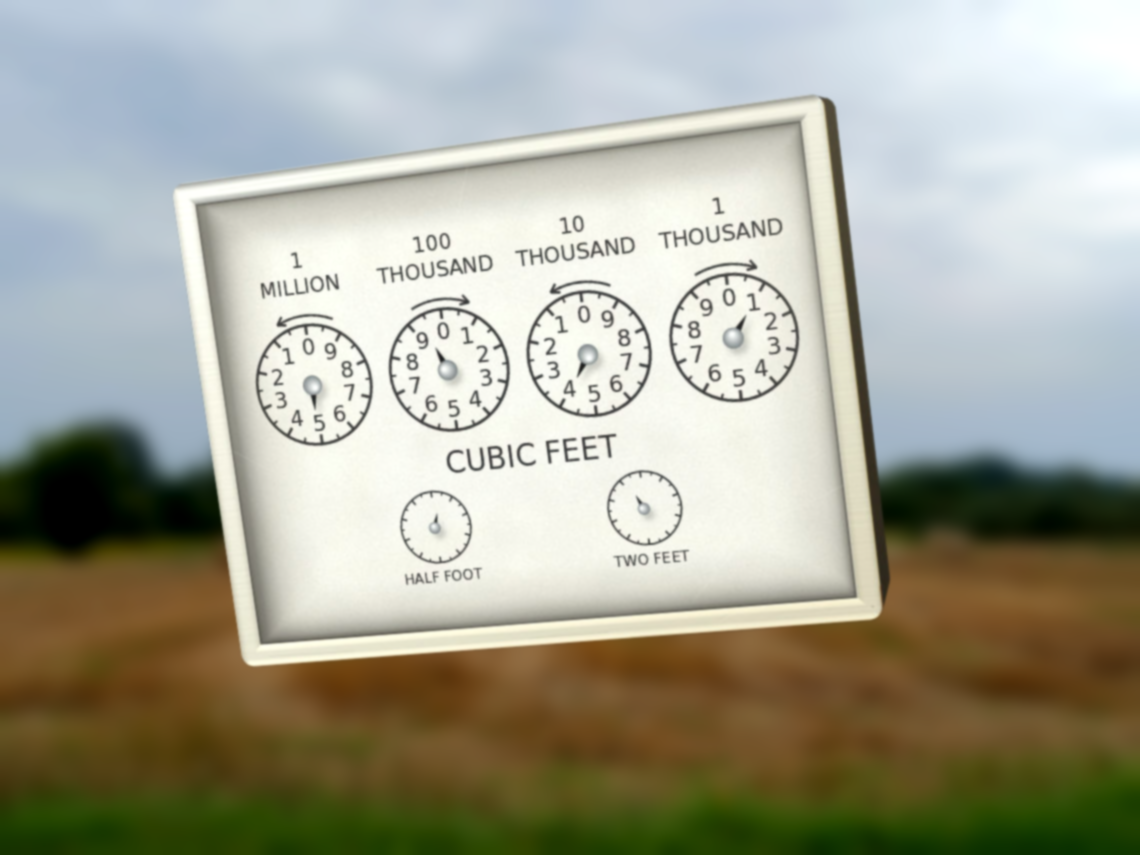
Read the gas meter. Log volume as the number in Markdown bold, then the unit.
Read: **494100** ft³
